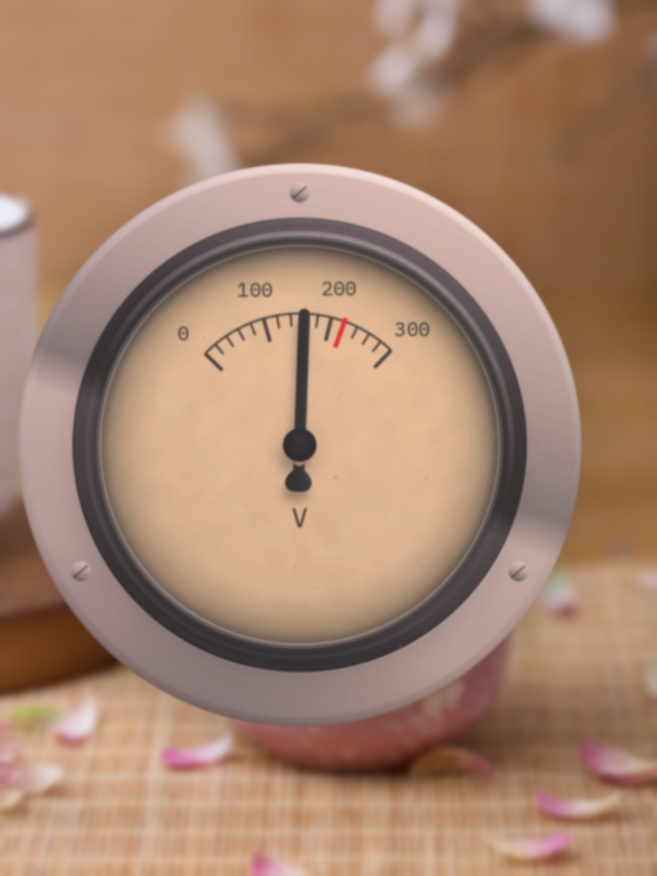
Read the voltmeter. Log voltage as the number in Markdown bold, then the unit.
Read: **160** V
